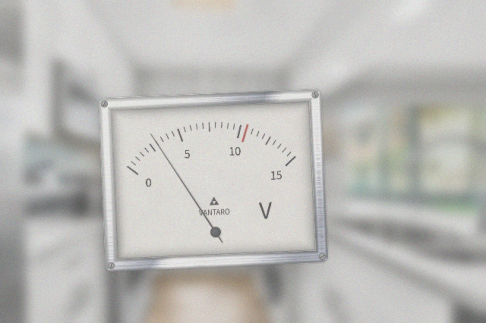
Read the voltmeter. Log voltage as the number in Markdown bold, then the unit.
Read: **3** V
